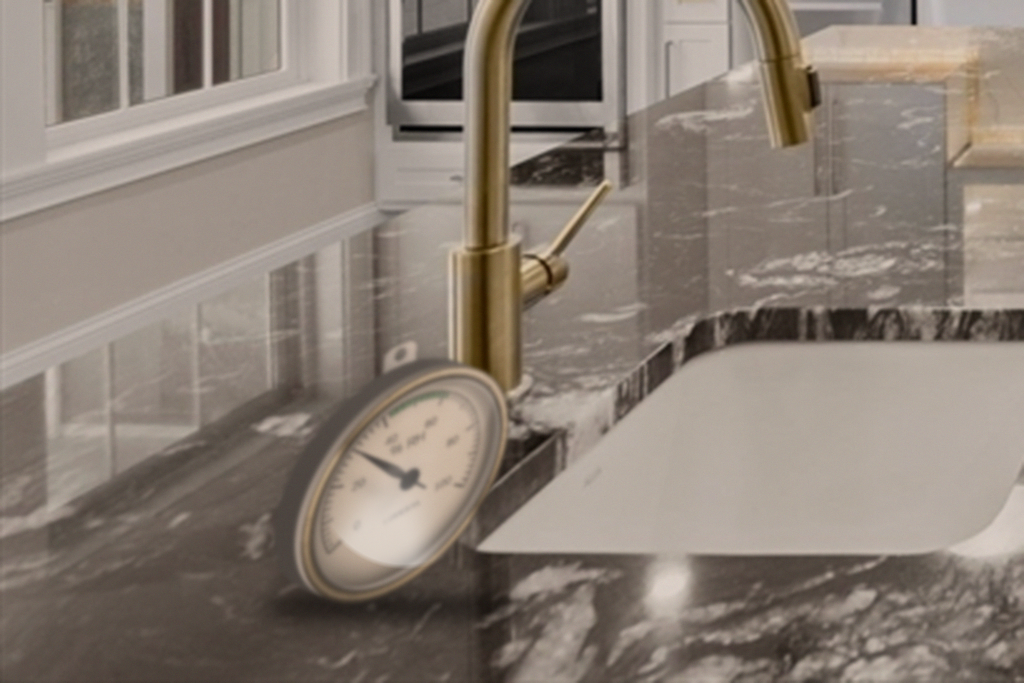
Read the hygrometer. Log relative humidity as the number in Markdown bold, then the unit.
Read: **30** %
